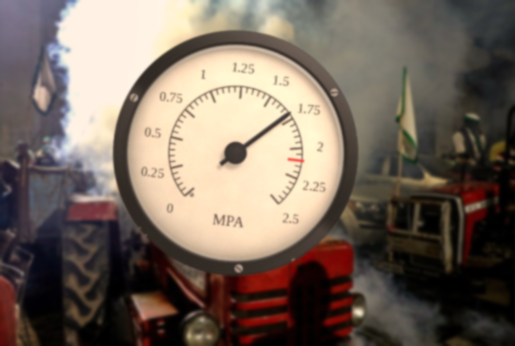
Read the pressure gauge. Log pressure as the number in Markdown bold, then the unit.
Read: **1.7** MPa
